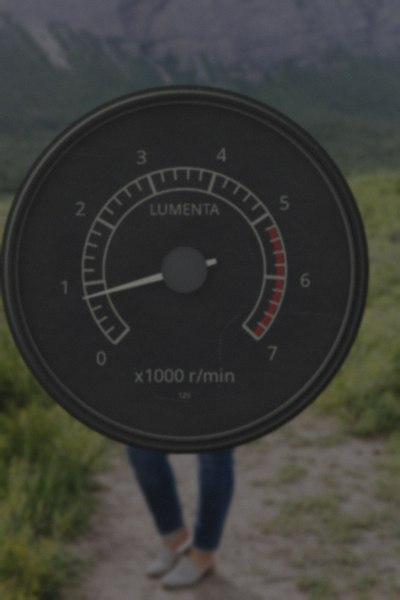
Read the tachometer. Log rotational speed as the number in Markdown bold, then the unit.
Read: **800** rpm
